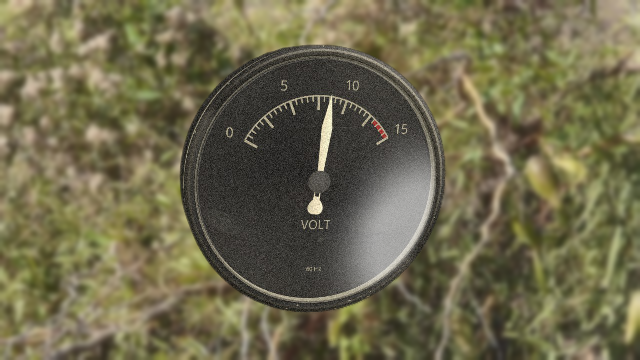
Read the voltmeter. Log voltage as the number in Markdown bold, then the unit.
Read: **8.5** V
